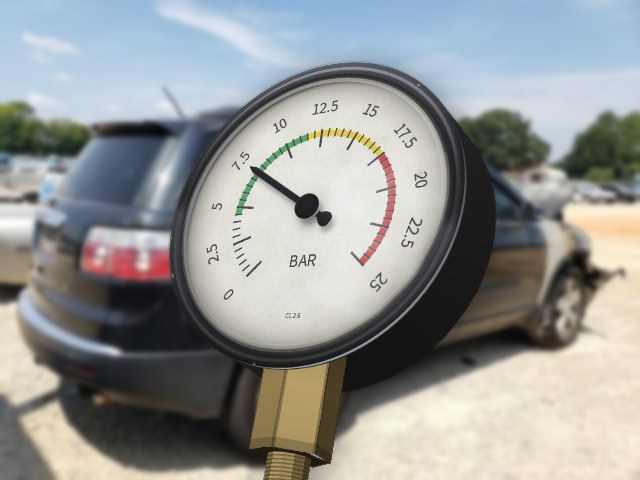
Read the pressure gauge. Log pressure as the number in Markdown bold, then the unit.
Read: **7.5** bar
